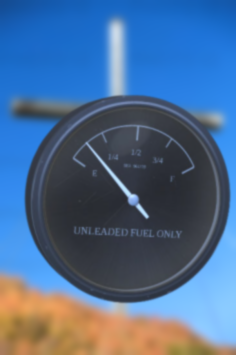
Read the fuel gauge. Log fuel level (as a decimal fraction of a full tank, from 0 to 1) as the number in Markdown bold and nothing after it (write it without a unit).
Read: **0.125**
